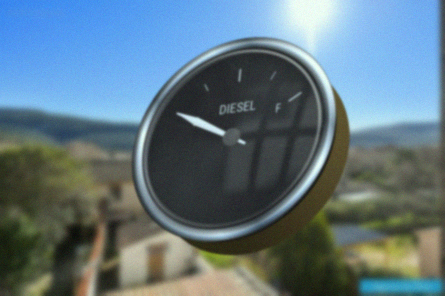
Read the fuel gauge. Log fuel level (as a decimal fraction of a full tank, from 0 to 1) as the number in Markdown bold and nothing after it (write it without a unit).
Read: **0**
